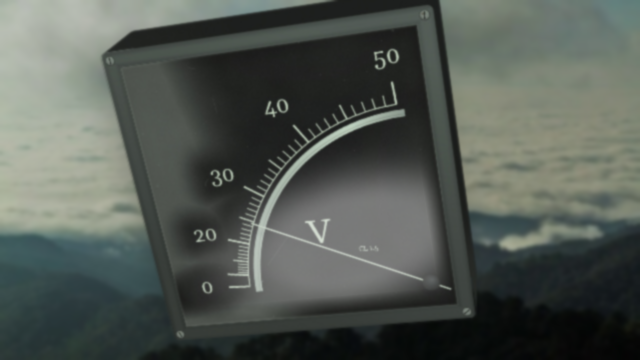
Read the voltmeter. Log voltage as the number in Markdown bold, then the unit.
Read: **25** V
